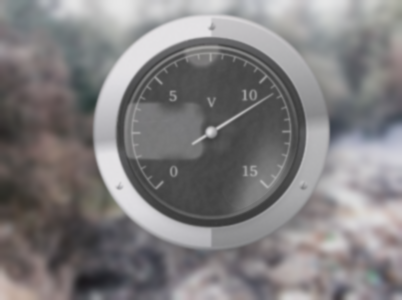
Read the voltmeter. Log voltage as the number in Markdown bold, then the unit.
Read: **10.75** V
